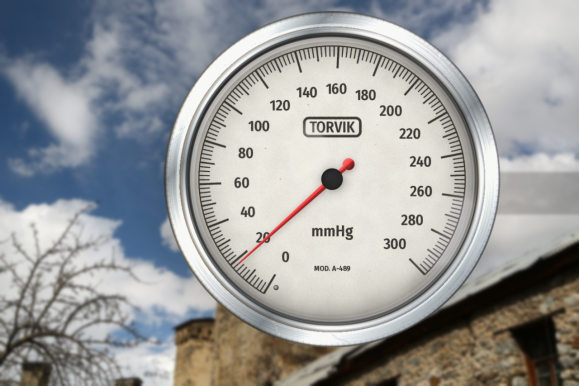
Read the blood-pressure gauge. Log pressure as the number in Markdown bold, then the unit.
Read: **18** mmHg
